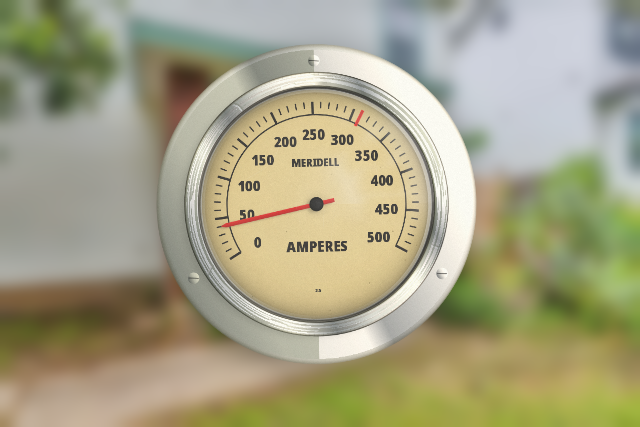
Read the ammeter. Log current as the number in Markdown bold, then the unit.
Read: **40** A
